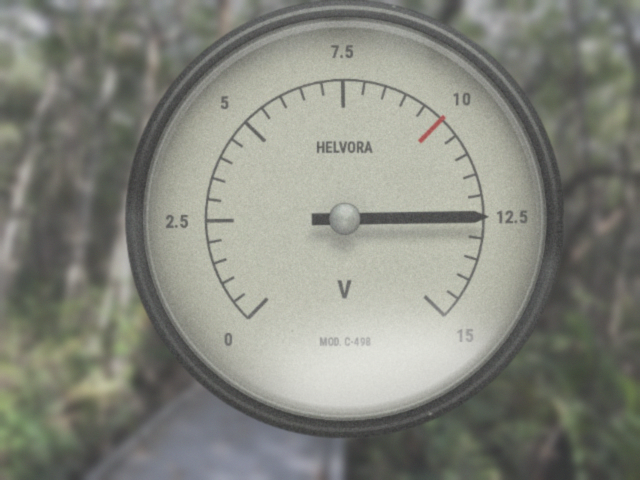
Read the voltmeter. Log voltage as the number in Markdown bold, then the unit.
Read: **12.5** V
